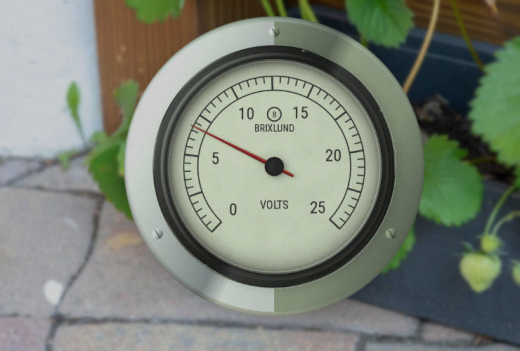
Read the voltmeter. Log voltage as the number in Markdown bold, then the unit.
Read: **6.75** V
